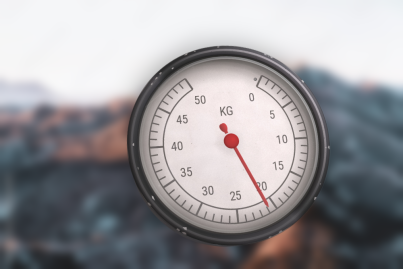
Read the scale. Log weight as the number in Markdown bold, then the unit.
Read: **21** kg
